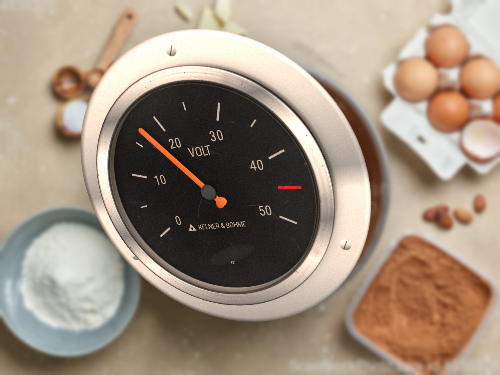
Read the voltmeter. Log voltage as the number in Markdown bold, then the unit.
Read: **17.5** V
